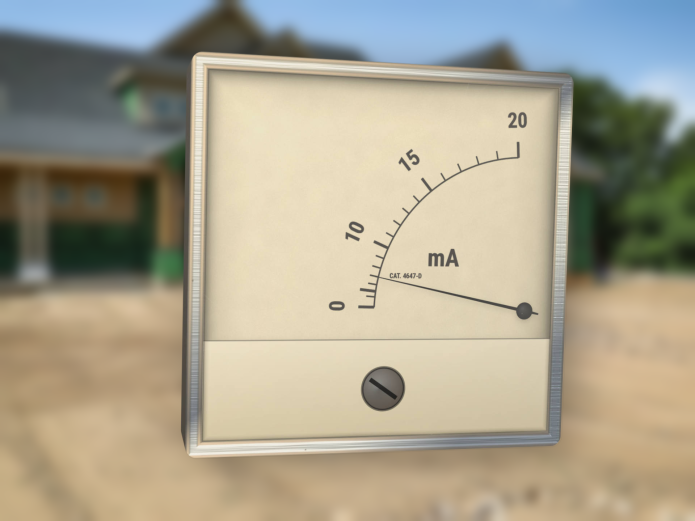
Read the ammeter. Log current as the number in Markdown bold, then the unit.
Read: **7** mA
